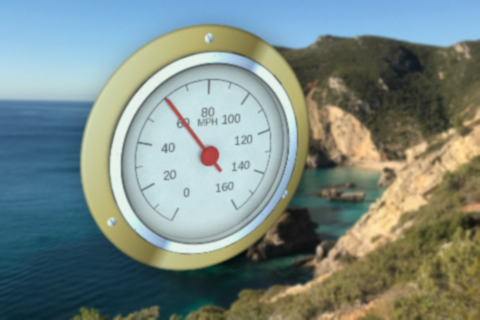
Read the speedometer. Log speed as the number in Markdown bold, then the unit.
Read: **60** mph
